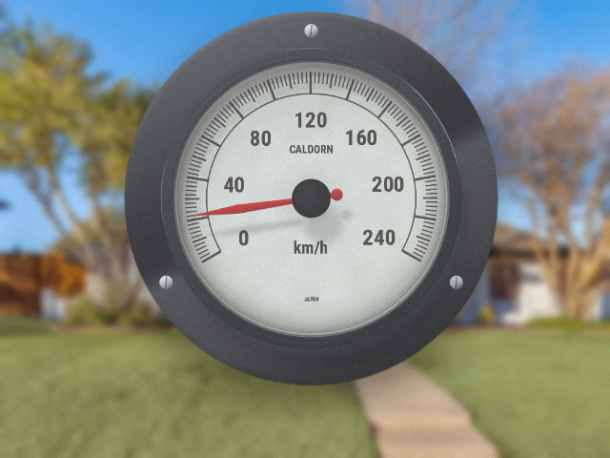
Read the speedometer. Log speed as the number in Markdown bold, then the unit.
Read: **22** km/h
